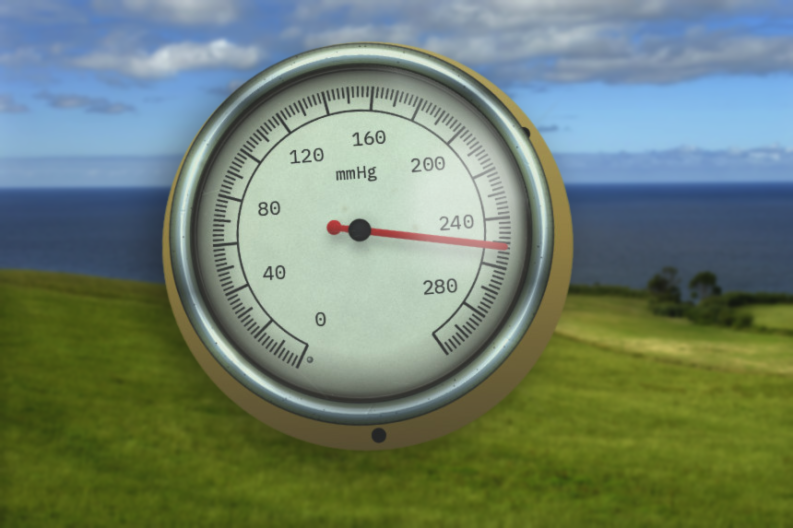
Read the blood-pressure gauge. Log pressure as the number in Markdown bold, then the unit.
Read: **252** mmHg
